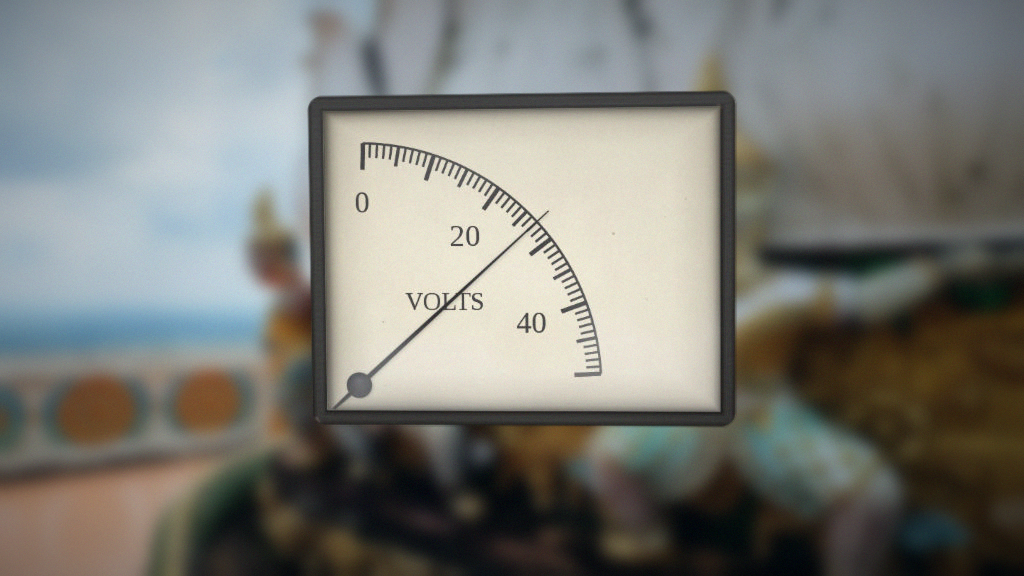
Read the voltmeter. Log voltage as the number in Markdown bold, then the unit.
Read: **27** V
